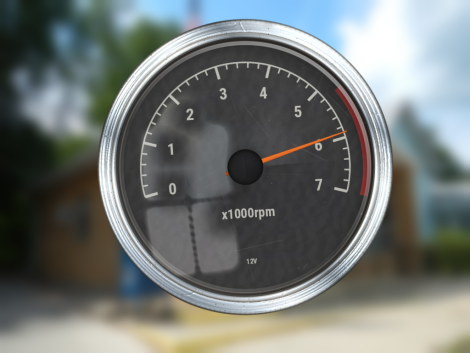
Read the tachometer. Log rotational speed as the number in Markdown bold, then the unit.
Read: **5900** rpm
